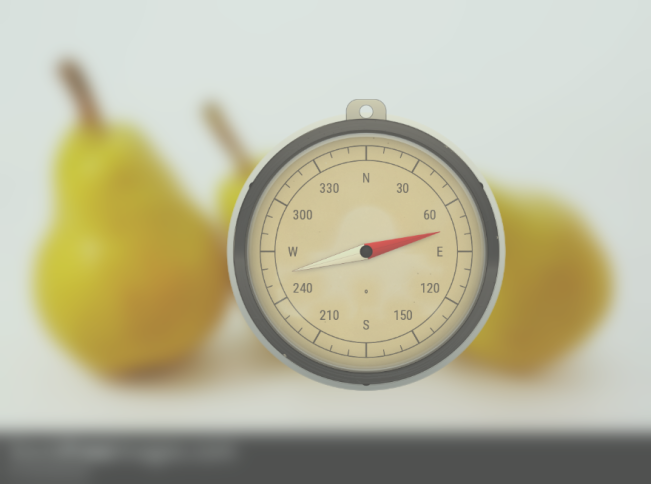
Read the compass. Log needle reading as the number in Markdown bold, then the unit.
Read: **75** °
